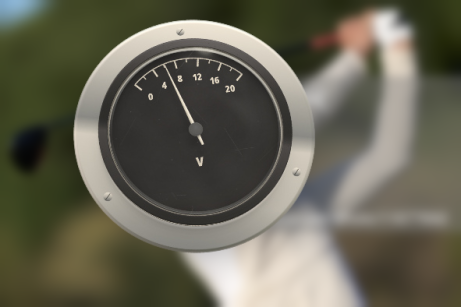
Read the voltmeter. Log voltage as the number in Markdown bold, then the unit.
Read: **6** V
